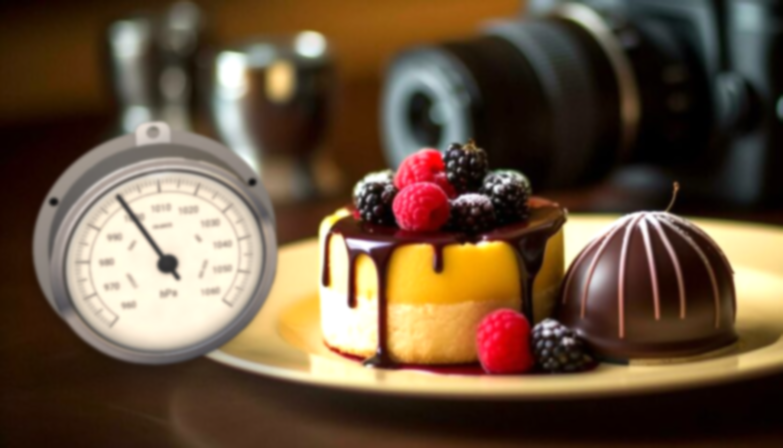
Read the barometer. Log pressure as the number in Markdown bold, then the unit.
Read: **1000** hPa
